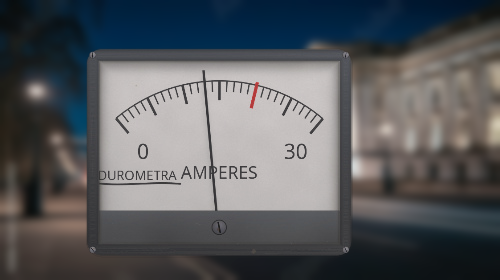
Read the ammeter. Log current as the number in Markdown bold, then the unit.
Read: **13** A
